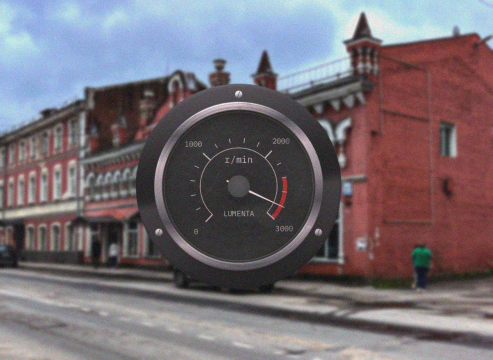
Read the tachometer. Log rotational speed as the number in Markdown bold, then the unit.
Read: **2800** rpm
